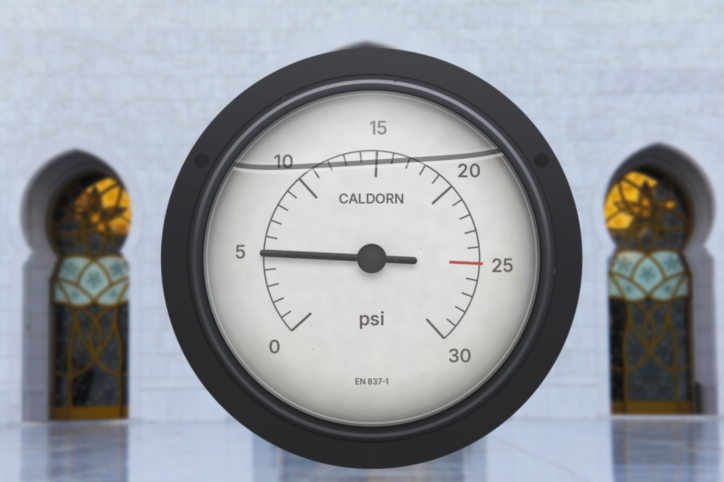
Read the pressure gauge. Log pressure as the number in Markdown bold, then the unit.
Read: **5** psi
